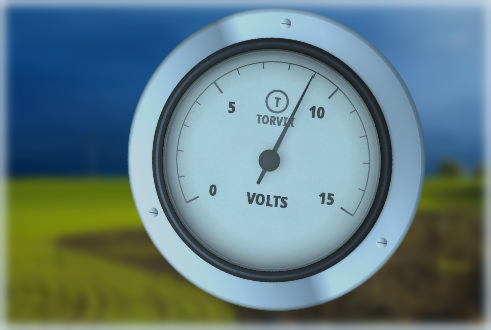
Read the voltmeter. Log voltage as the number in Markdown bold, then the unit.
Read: **9** V
